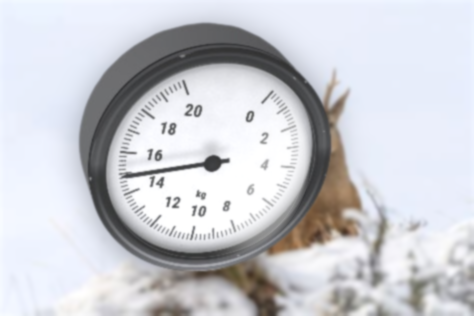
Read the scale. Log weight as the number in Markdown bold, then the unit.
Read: **15** kg
